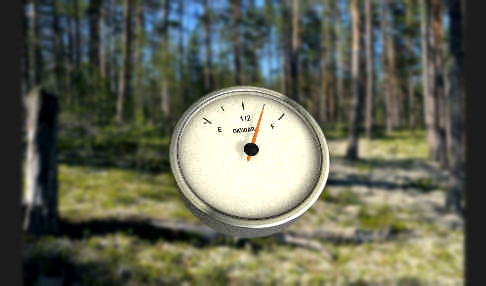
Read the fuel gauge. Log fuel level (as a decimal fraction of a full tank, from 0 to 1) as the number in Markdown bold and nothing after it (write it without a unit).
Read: **0.75**
